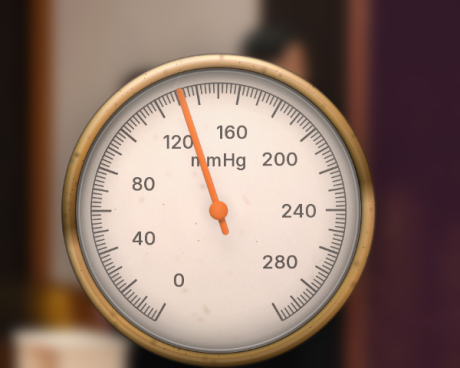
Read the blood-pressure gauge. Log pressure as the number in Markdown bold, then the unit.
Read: **132** mmHg
